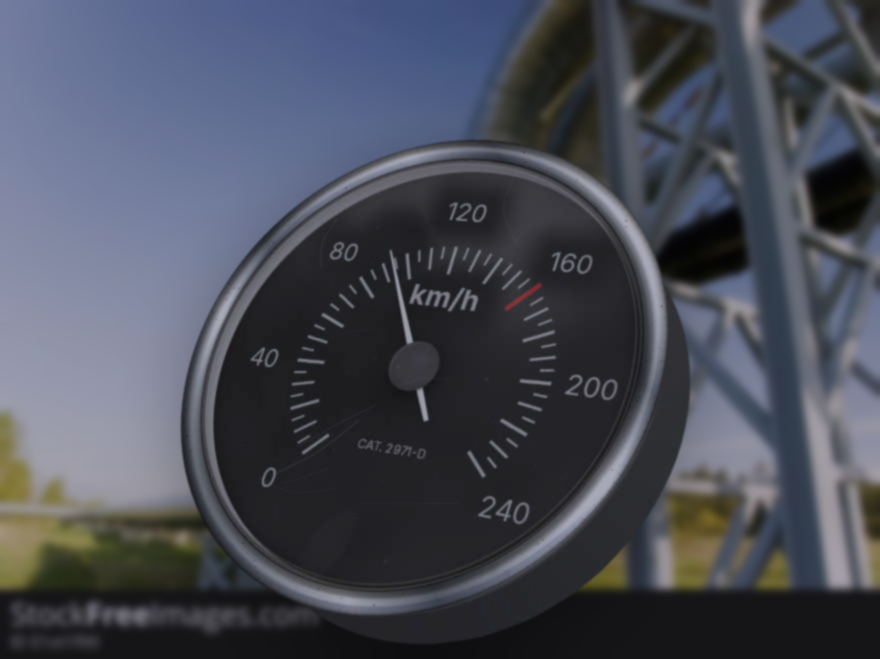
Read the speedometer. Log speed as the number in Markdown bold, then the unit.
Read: **95** km/h
